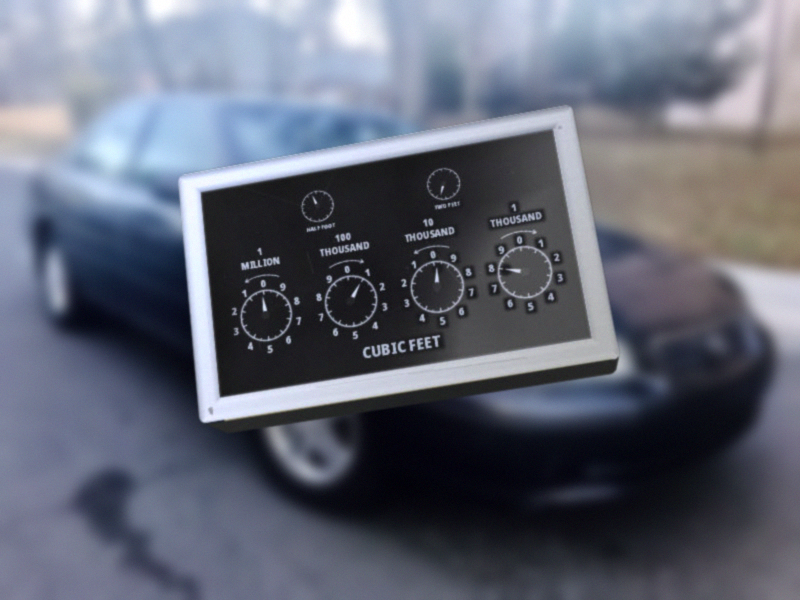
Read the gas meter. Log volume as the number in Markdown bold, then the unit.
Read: **9800** ft³
